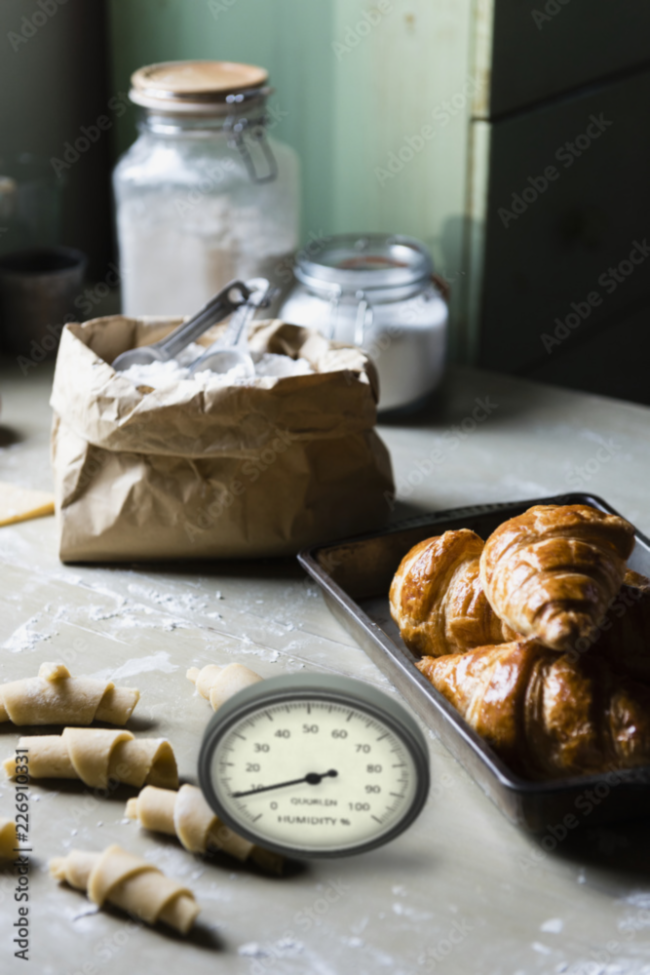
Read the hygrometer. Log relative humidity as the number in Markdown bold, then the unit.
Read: **10** %
